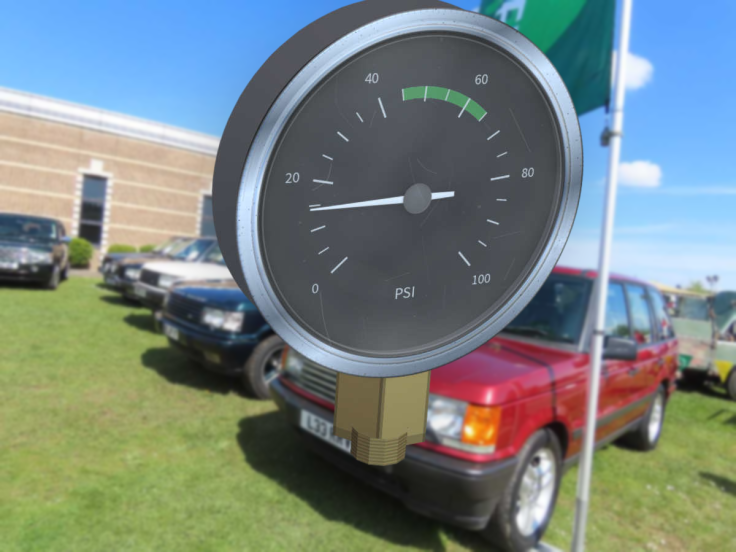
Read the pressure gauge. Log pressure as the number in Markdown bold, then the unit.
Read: **15** psi
